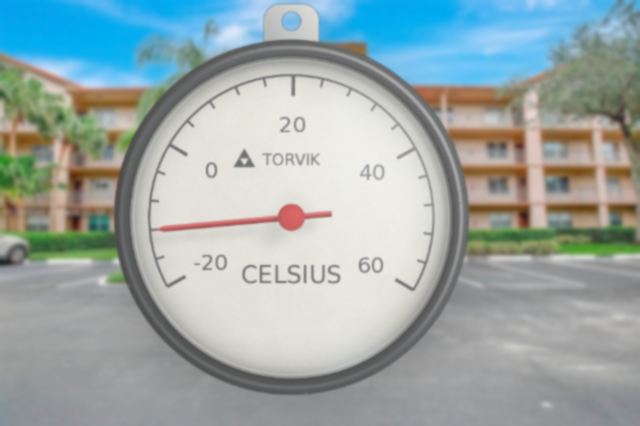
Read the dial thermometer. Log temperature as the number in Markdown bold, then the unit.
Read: **-12** °C
